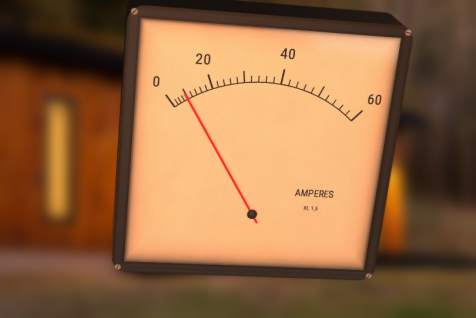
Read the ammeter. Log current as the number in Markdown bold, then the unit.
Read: **10** A
